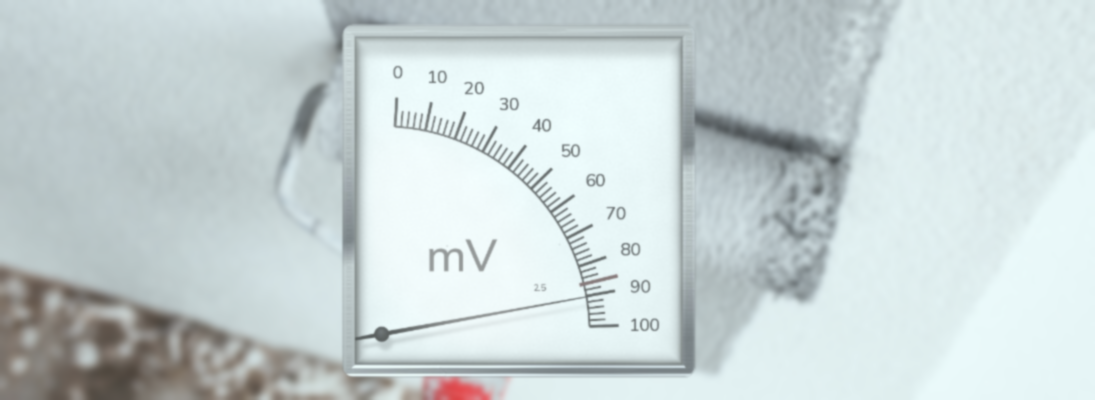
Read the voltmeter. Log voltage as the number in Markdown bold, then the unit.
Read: **90** mV
